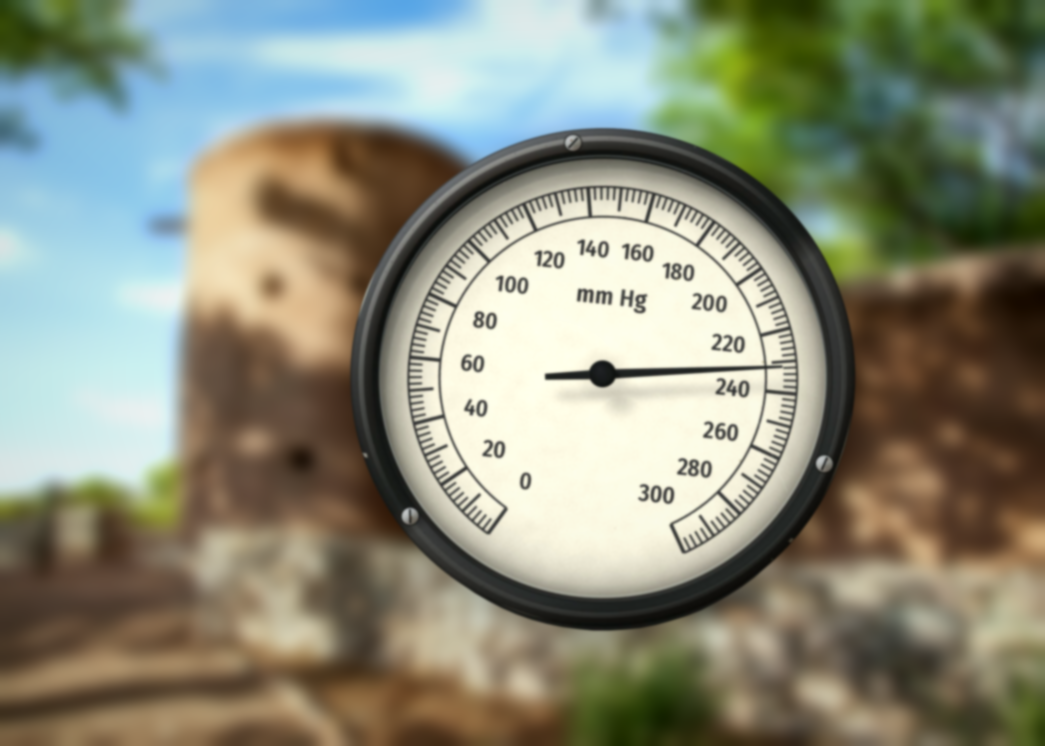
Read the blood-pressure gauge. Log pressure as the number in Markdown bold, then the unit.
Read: **232** mmHg
